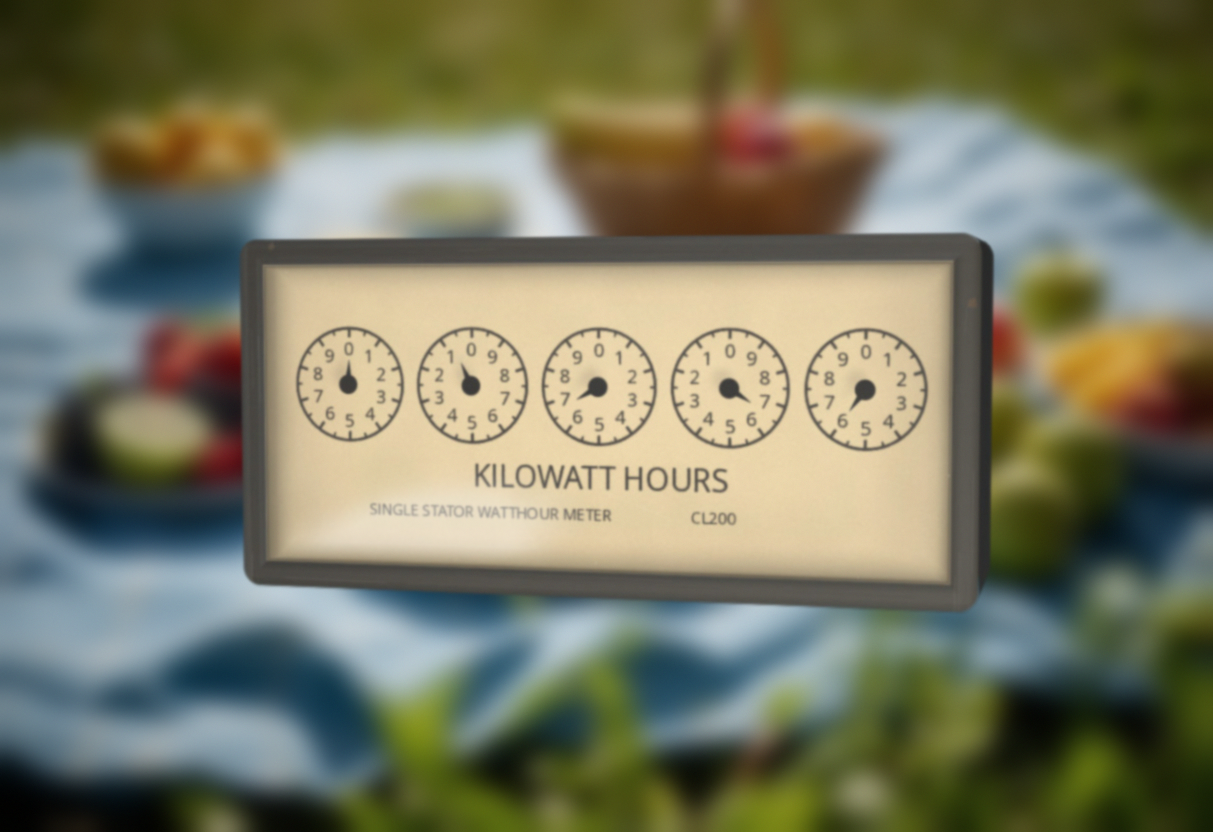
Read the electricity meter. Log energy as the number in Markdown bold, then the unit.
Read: **666** kWh
